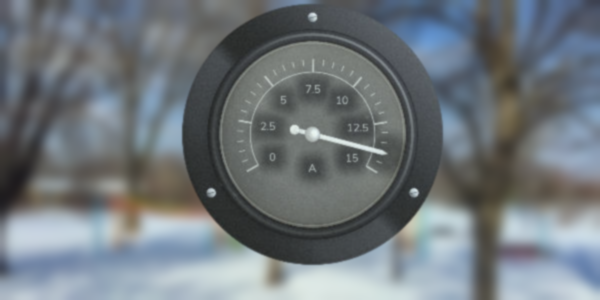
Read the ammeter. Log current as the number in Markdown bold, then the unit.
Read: **14** A
